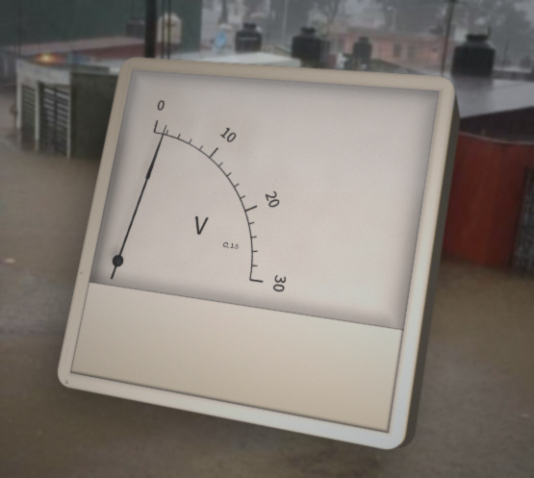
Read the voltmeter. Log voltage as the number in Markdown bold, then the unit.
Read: **2** V
